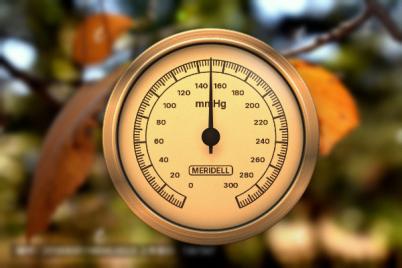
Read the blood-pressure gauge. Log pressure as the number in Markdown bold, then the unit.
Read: **150** mmHg
